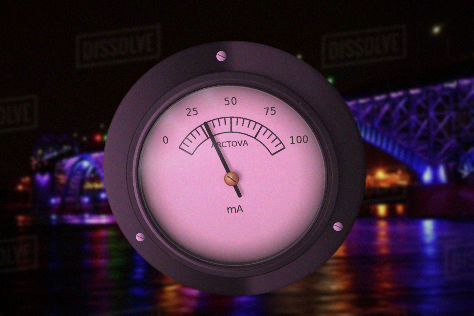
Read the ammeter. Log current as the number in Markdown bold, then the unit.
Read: **30** mA
